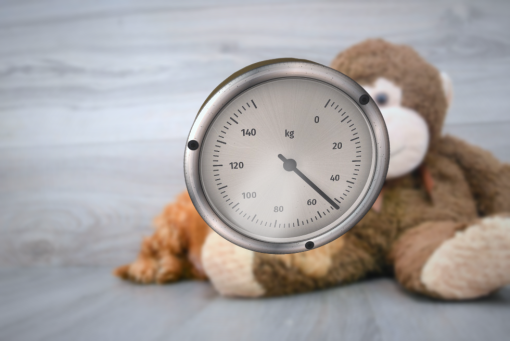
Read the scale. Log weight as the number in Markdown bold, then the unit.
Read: **52** kg
